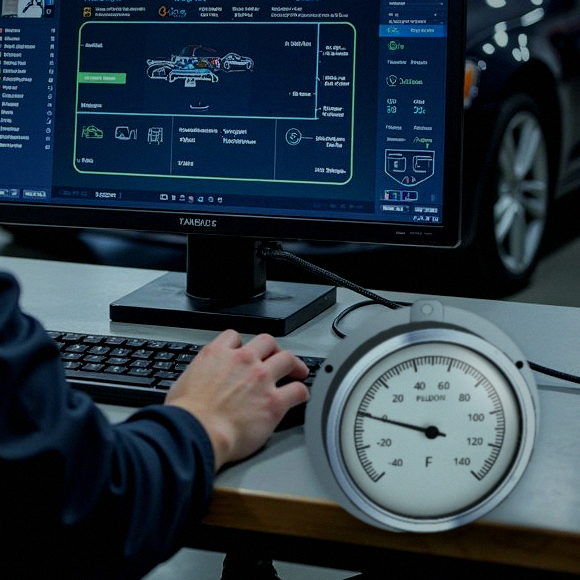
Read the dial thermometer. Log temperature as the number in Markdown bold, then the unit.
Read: **0** °F
